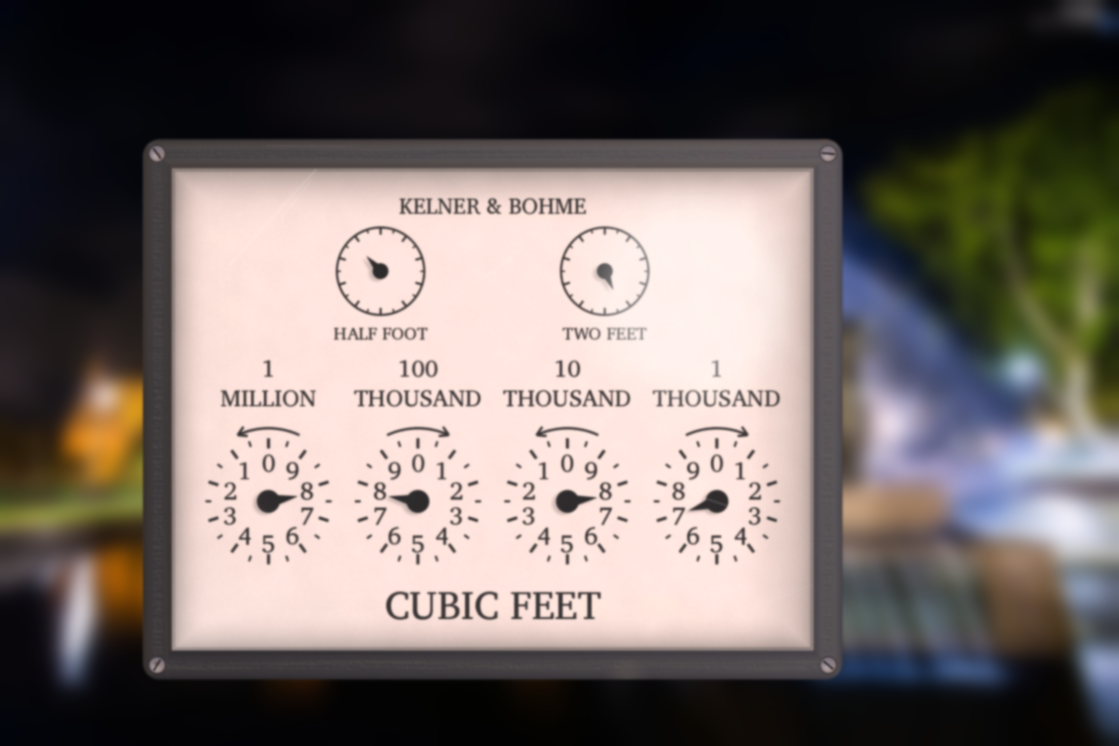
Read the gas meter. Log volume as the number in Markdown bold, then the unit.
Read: **777700** ft³
